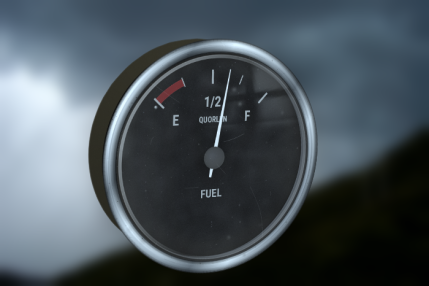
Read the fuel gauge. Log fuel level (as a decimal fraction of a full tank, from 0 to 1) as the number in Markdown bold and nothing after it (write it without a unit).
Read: **0.625**
